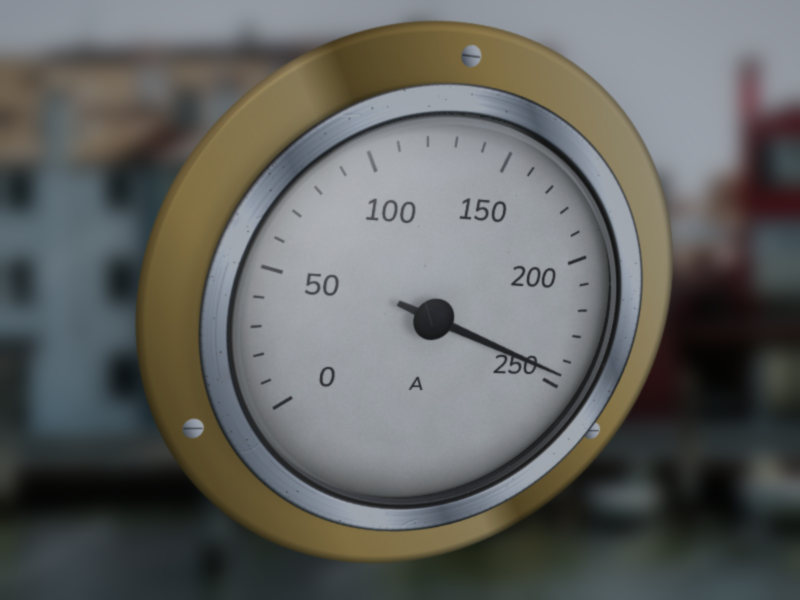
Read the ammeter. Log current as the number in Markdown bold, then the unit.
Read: **245** A
